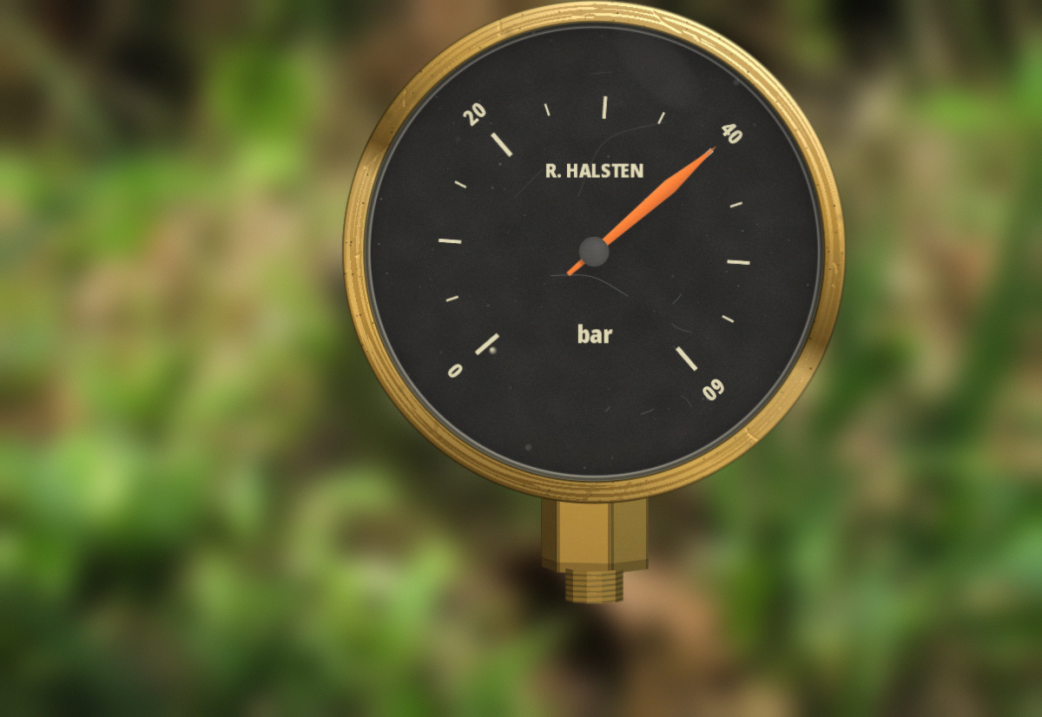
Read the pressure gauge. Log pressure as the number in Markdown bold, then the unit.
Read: **40** bar
